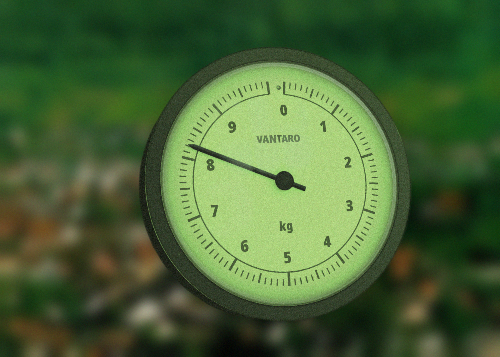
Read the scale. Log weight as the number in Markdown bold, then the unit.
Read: **8.2** kg
